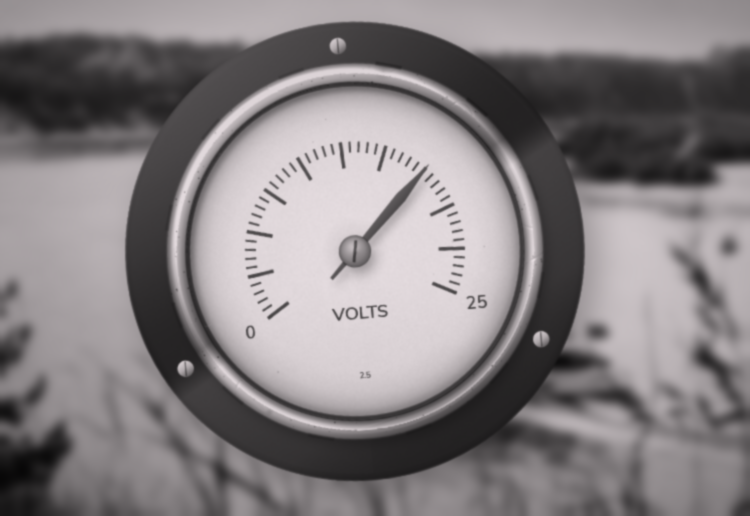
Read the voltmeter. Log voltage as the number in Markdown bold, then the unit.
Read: **17.5** V
